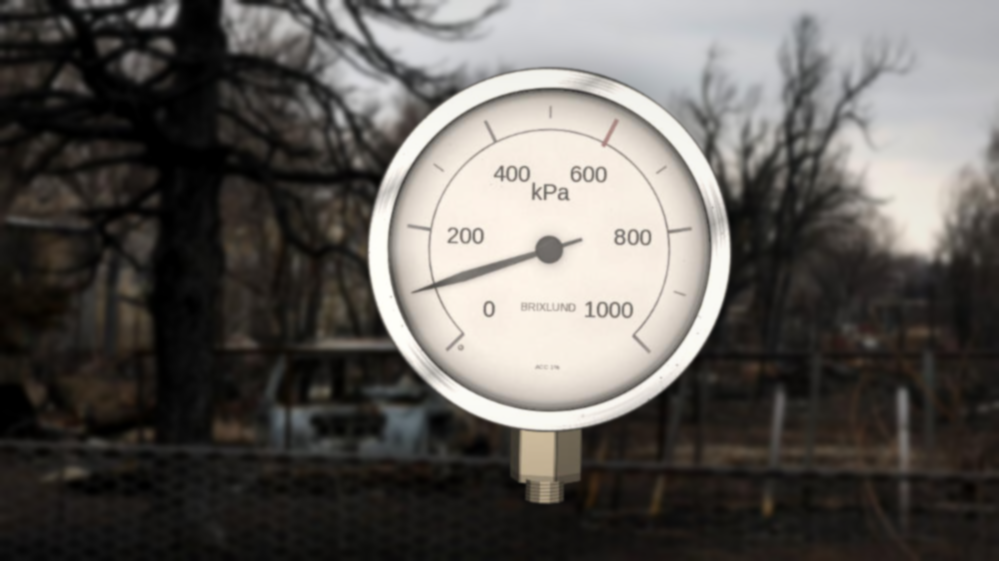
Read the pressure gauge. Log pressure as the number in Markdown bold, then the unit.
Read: **100** kPa
